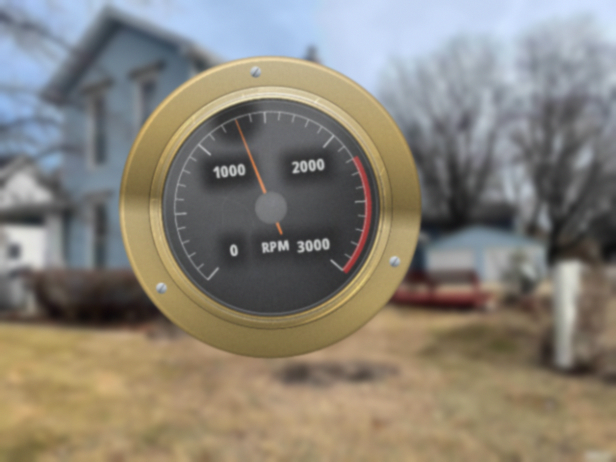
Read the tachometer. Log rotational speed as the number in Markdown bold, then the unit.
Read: **1300** rpm
